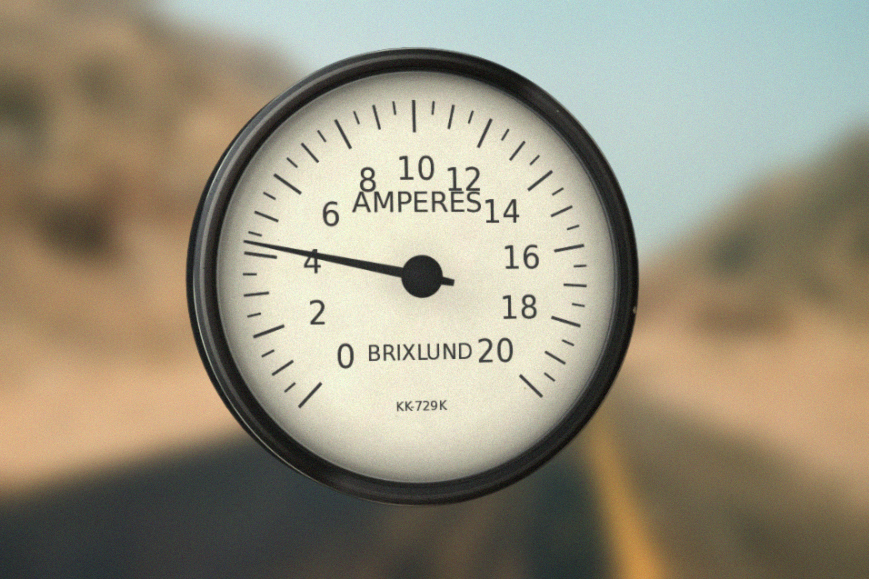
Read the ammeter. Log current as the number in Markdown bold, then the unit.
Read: **4.25** A
